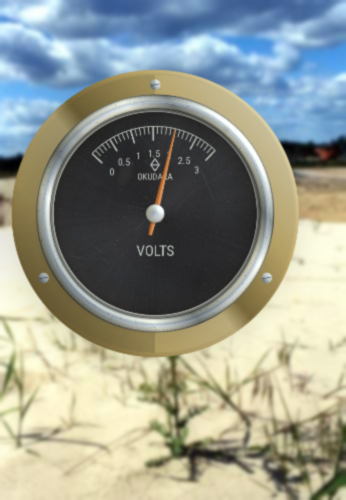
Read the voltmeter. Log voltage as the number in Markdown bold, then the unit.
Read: **2** V
